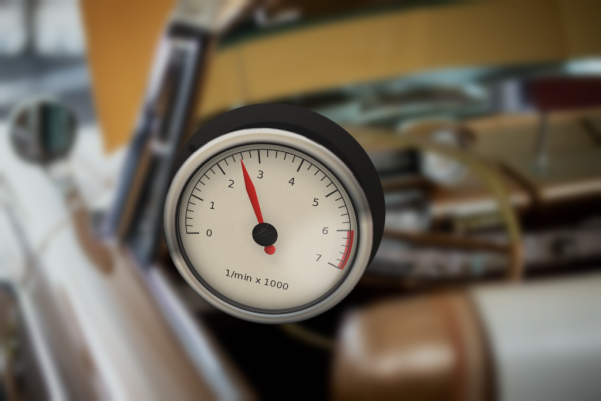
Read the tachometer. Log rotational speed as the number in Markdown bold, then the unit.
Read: **2600** rpm
